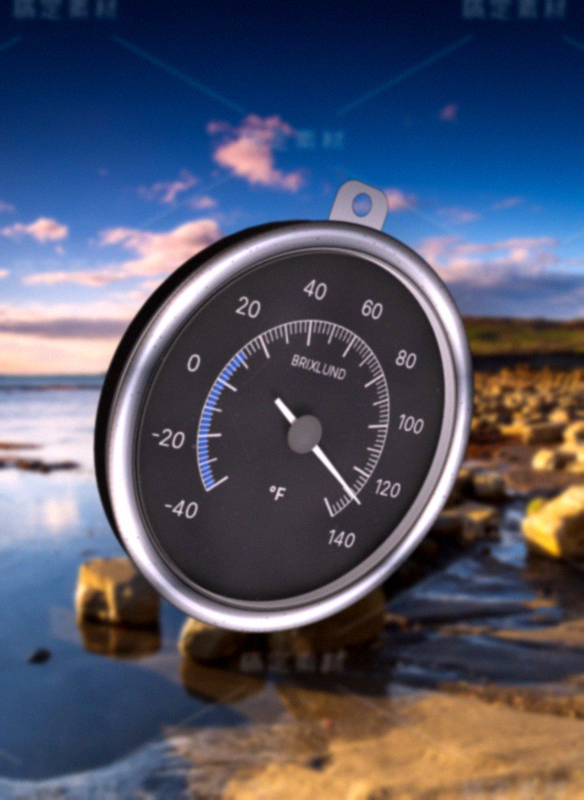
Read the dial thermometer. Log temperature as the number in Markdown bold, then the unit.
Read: **130** °F
